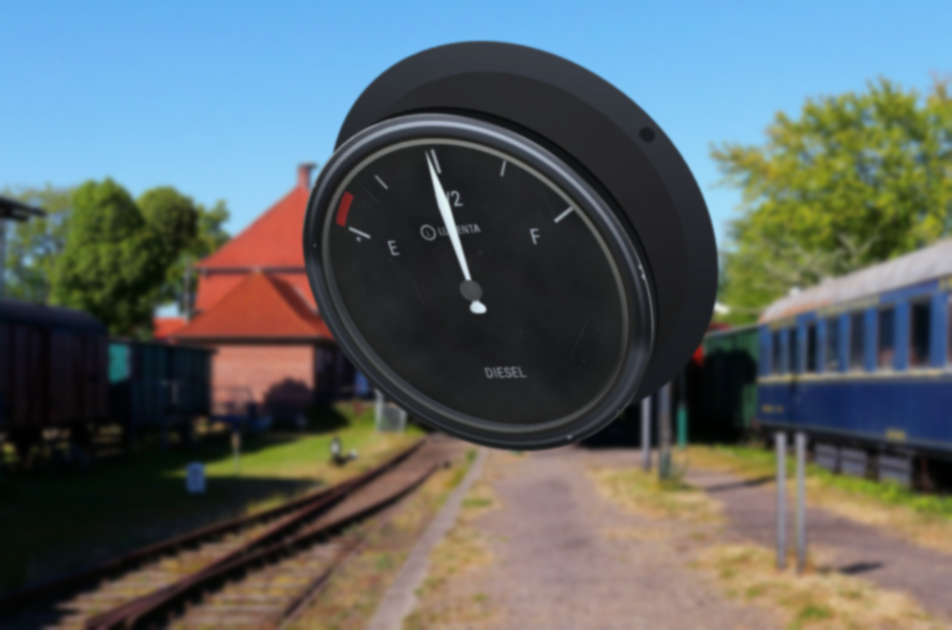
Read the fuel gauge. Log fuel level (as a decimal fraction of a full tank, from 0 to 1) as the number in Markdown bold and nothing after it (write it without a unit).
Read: **0.5**
